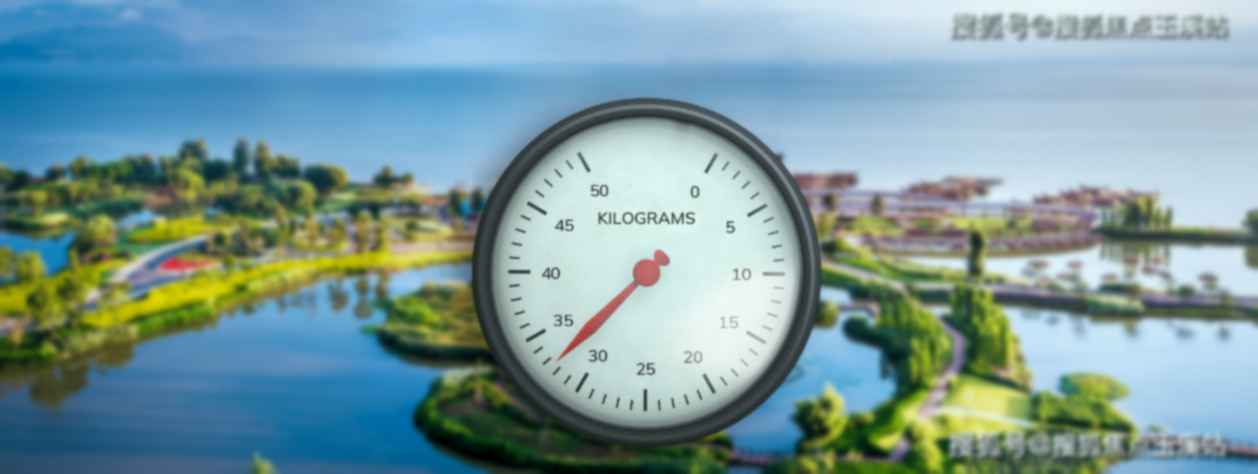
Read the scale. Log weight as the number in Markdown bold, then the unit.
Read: **32.5** kg
